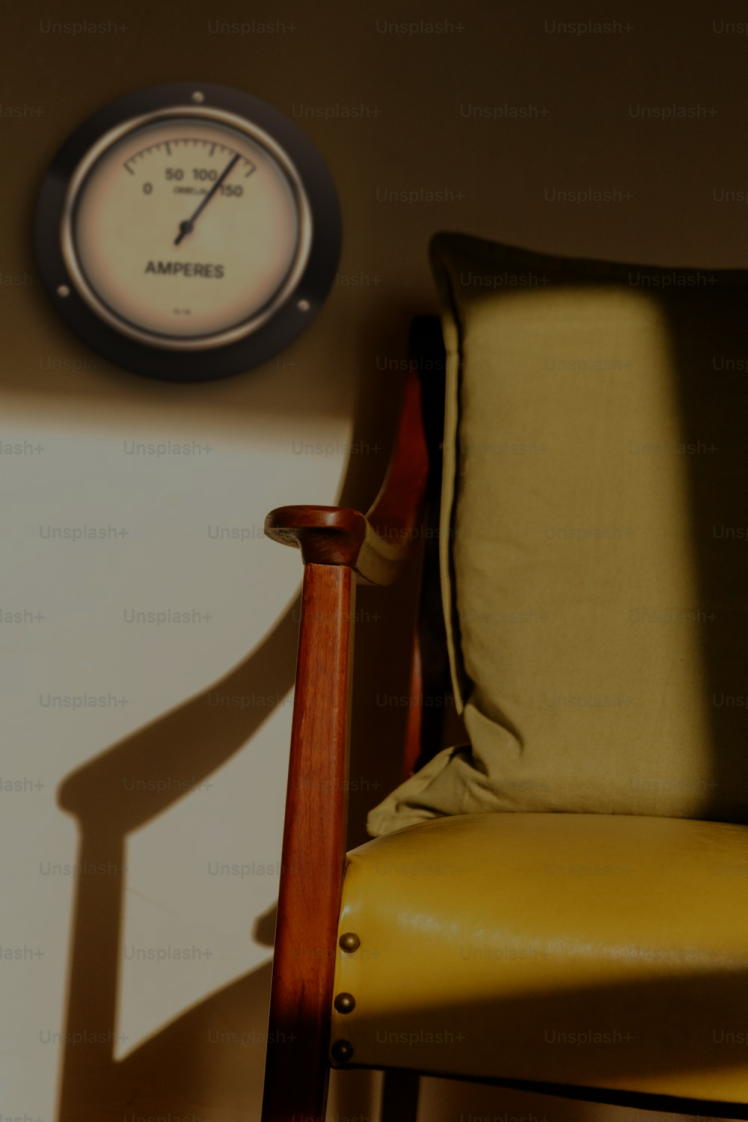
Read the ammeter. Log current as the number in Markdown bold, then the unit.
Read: **130** A
